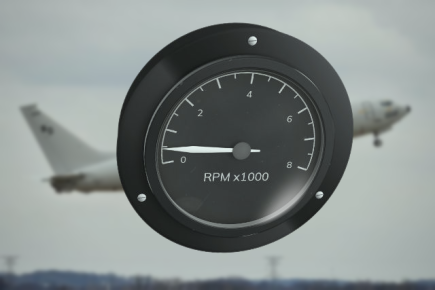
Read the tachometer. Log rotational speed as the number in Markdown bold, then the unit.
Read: **500** rpm
